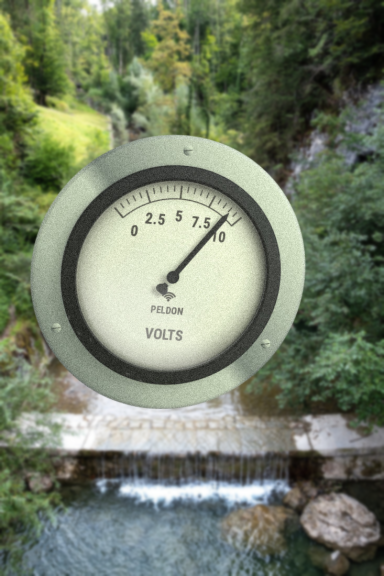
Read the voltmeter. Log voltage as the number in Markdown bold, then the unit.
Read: **9** V
